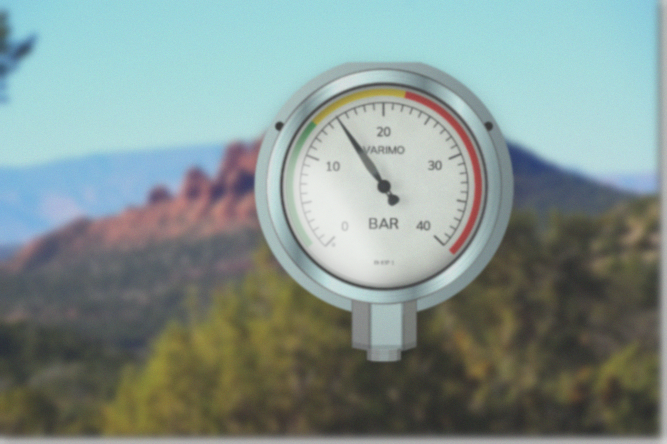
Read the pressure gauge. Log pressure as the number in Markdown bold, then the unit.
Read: **15** bar
